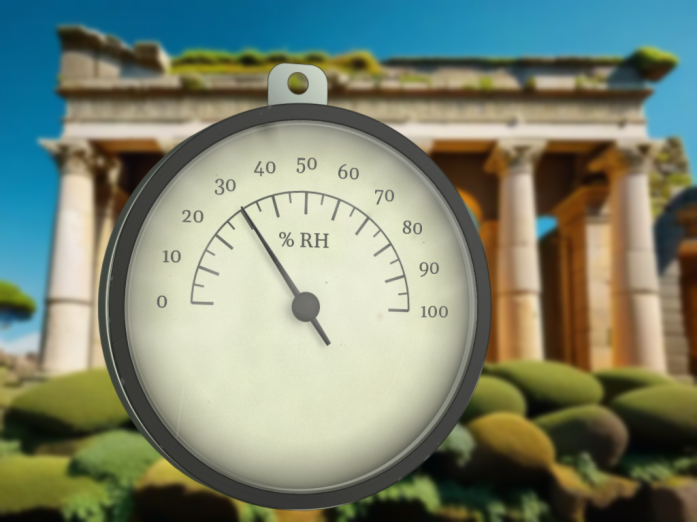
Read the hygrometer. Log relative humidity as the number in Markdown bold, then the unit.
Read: **30** %
